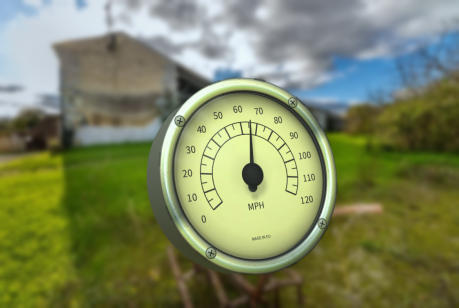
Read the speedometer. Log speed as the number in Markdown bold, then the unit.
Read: **65** mph
